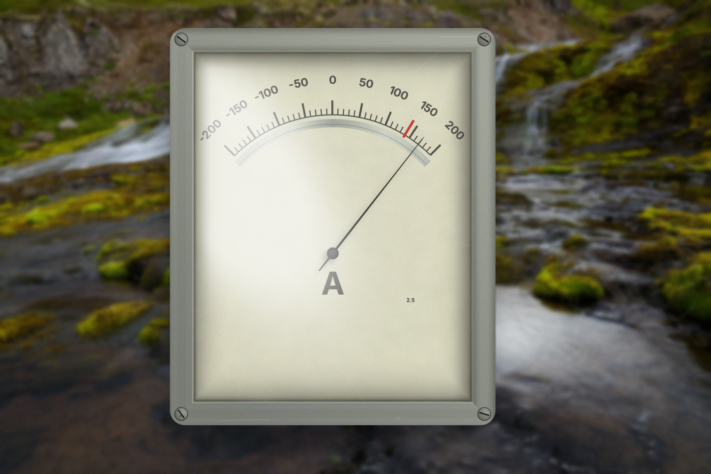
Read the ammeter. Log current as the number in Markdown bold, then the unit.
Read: **170** A
